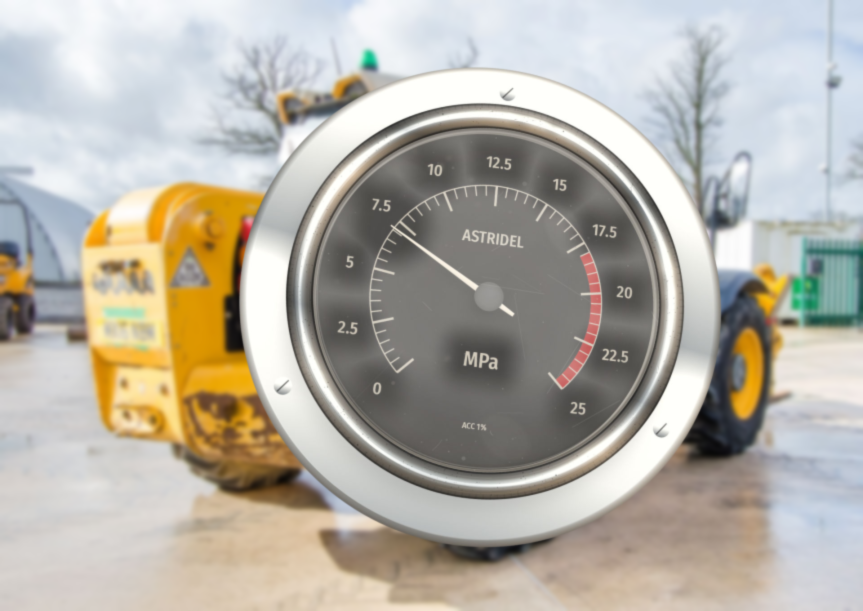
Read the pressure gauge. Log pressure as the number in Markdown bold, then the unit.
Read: **7** MPa
